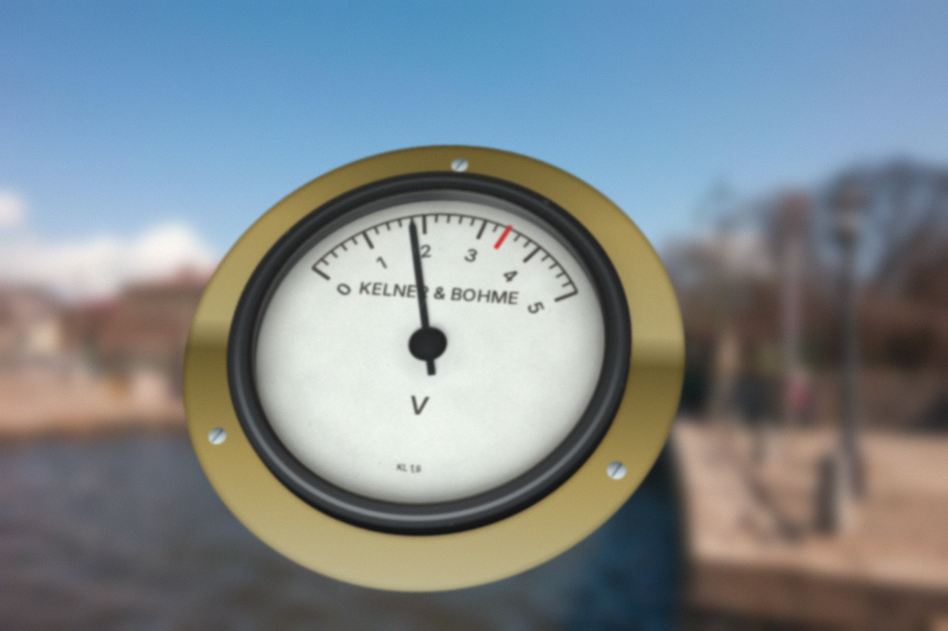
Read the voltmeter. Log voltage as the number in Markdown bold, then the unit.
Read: **1.8** V
